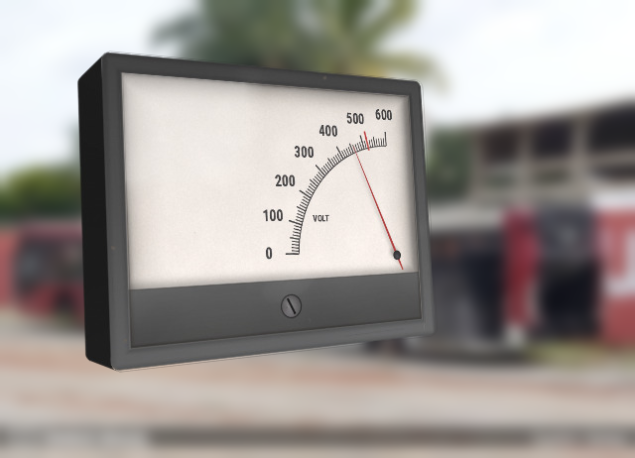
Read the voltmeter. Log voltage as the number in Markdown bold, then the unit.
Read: **450** V
